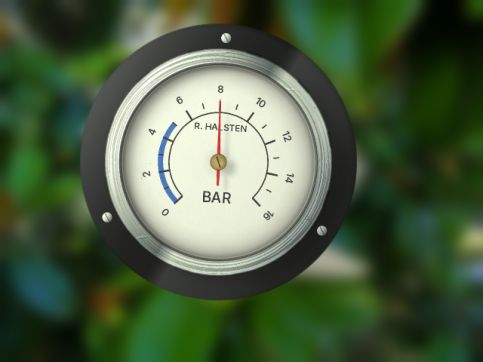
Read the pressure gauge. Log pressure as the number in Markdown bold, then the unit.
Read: **8** bar
